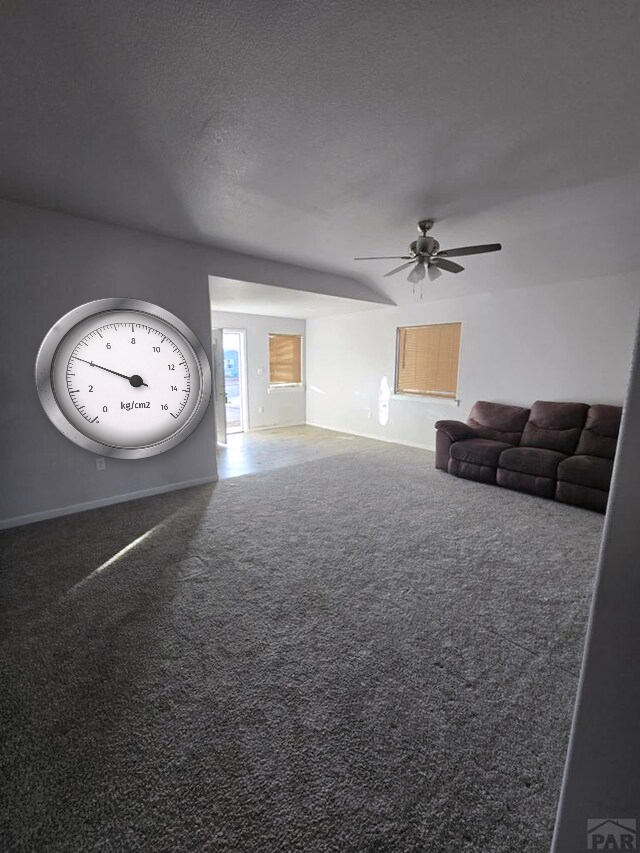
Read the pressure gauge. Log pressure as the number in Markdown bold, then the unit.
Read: **4** kg/cm²
